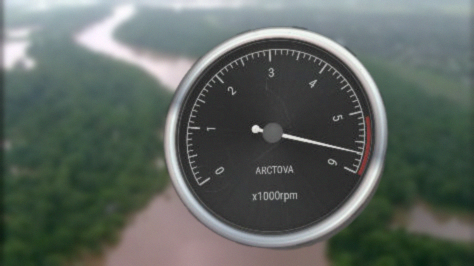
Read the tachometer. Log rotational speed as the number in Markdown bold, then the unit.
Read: **5700** rpm
